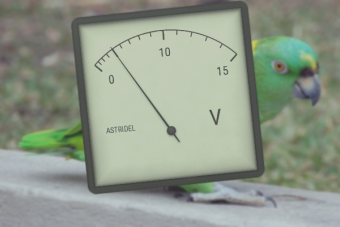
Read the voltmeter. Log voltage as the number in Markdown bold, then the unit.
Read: **5** V
